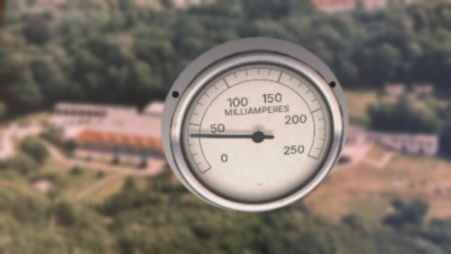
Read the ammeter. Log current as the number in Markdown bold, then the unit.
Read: **40** mA
